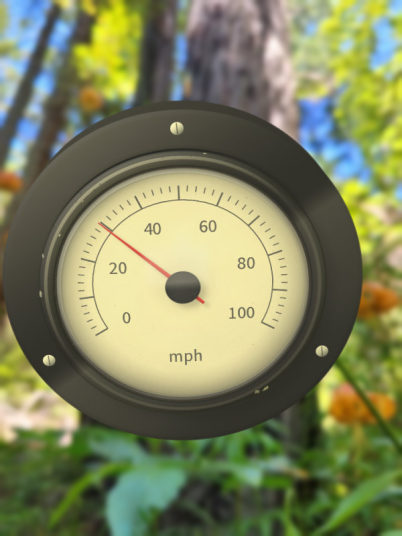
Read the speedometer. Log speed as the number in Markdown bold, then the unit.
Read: **30** mph
